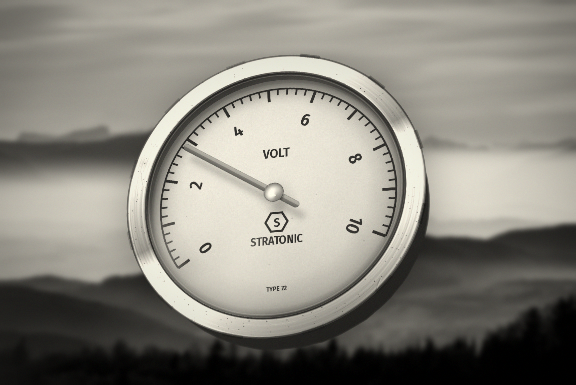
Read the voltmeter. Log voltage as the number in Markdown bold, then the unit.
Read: **2.8** V
